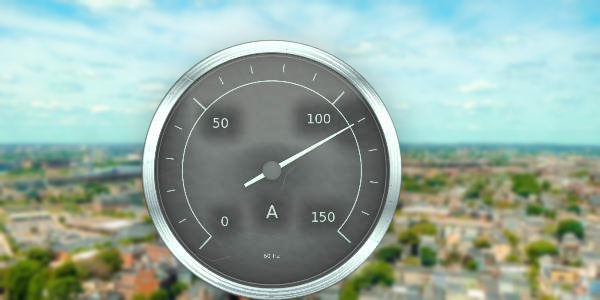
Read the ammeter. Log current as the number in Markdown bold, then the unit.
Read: **110** A
